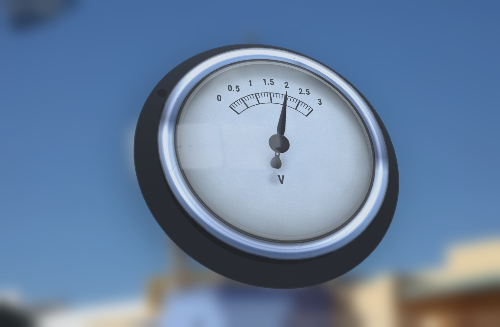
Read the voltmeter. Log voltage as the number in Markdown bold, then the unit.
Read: **2** V
